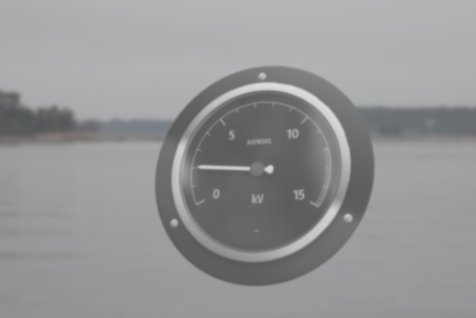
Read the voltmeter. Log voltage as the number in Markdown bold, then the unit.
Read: **2** kV
